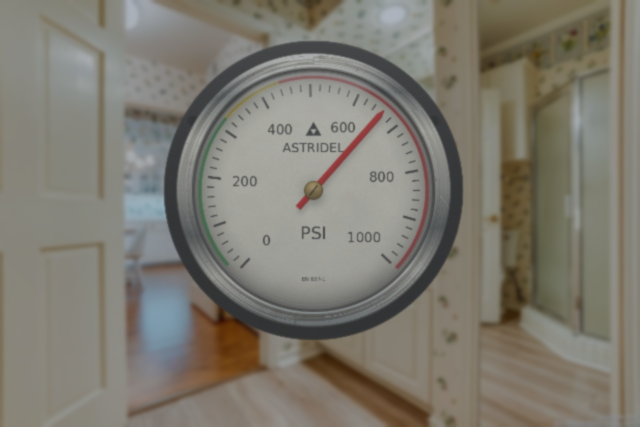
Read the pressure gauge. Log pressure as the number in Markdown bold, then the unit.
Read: **660** psi
